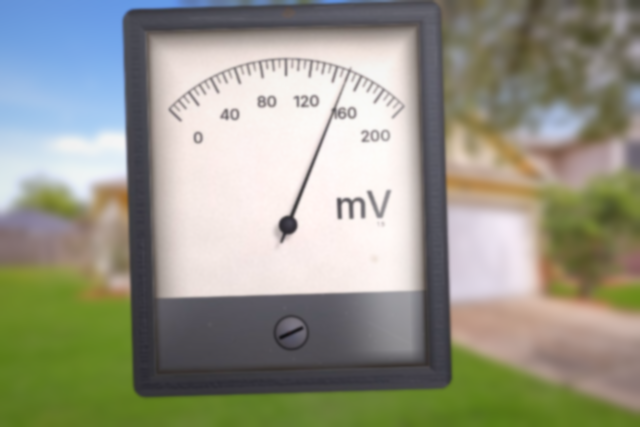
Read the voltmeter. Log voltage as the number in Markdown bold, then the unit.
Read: **150** mV
